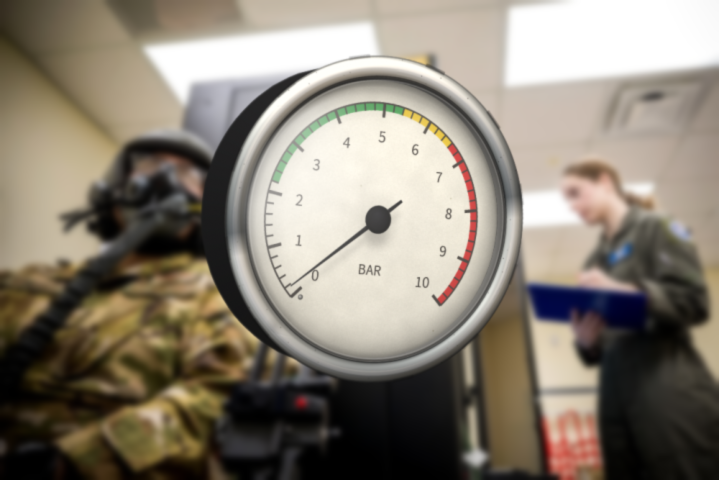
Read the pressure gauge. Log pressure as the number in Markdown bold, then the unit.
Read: **0.2** bar
